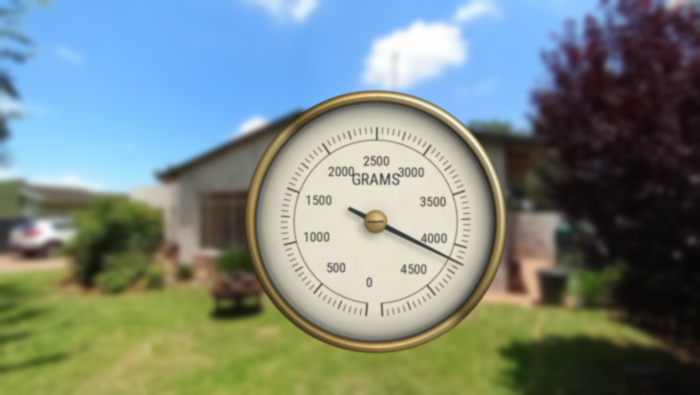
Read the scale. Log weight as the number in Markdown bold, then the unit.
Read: **4150** g
